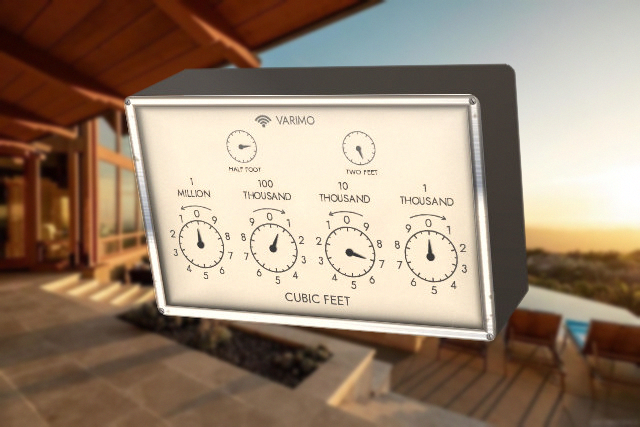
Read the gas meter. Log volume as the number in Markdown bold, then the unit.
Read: **7000** ft³
